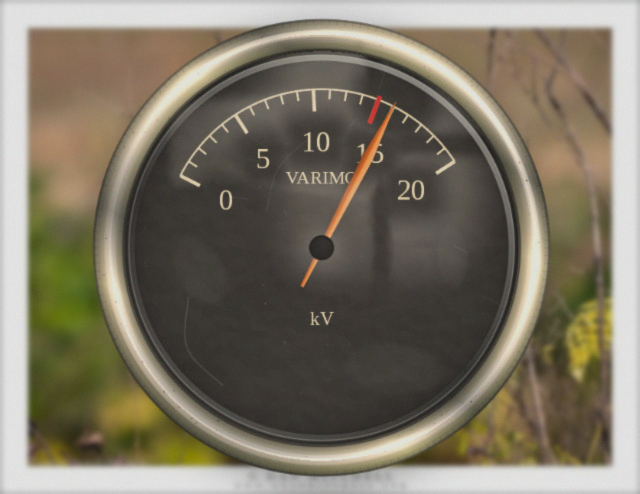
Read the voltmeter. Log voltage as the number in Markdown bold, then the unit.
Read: **15** kV
